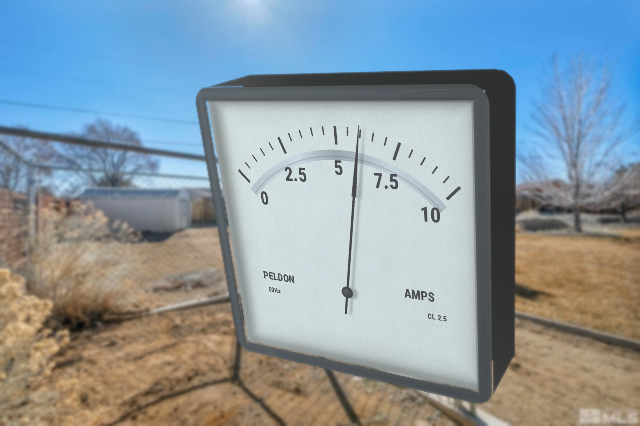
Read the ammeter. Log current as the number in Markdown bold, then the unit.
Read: **6** A
